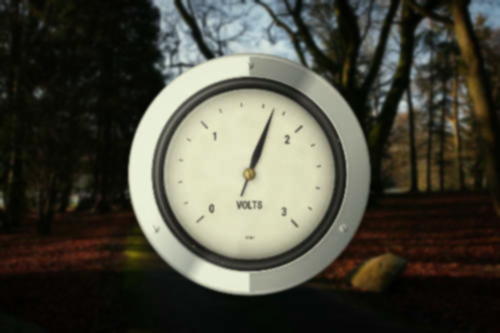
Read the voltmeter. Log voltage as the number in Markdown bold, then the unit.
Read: **1.7** V
